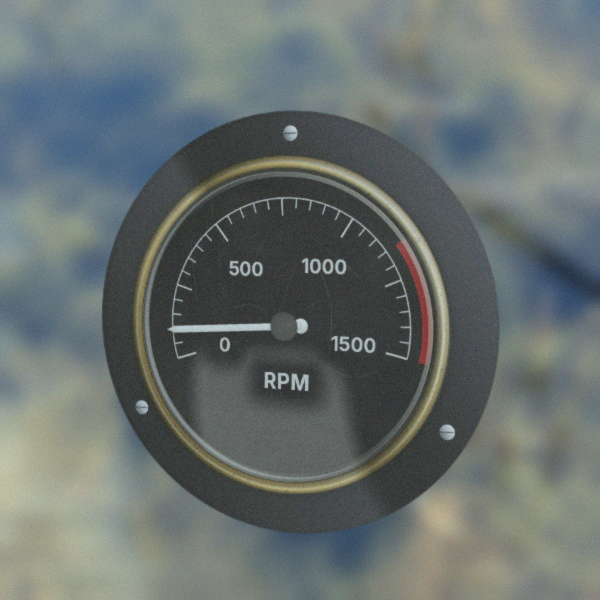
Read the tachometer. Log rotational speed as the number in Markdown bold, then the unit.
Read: **100** rpm
